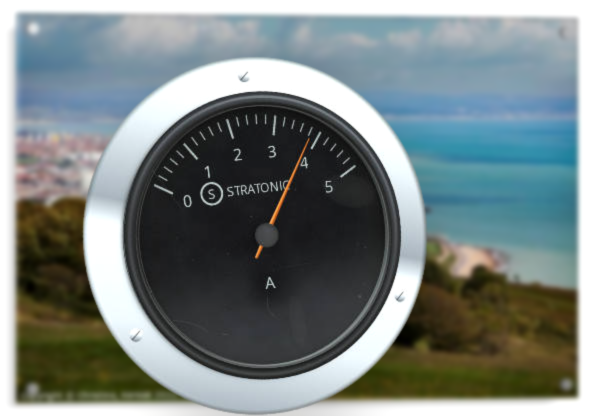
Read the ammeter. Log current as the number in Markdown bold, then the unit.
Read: **3.8** A
